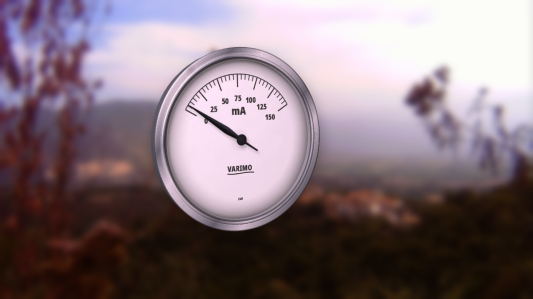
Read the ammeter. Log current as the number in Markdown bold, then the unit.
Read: **5** mA
